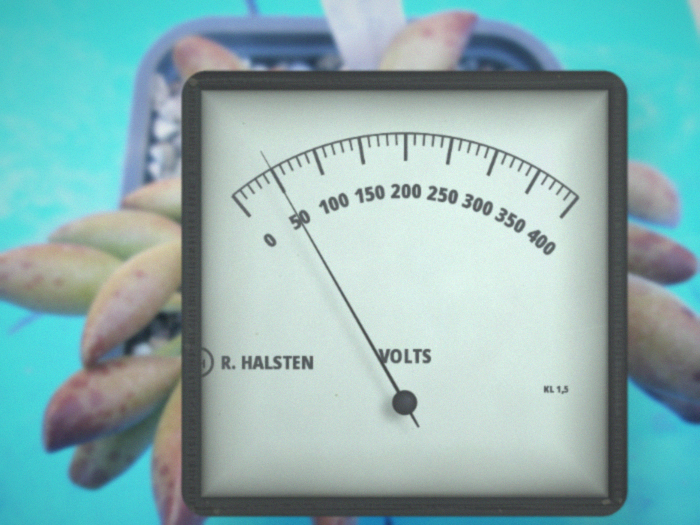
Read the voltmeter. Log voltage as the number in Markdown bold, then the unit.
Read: **50** V
